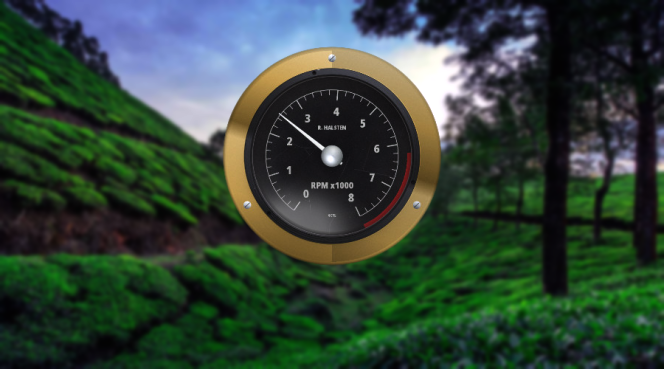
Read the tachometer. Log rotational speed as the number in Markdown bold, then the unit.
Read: **2500** rpm
